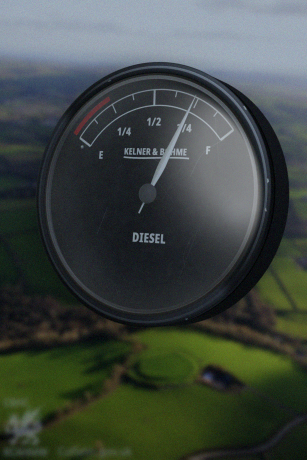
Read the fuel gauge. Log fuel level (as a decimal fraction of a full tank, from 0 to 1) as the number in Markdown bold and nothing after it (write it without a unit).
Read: **0.75**
